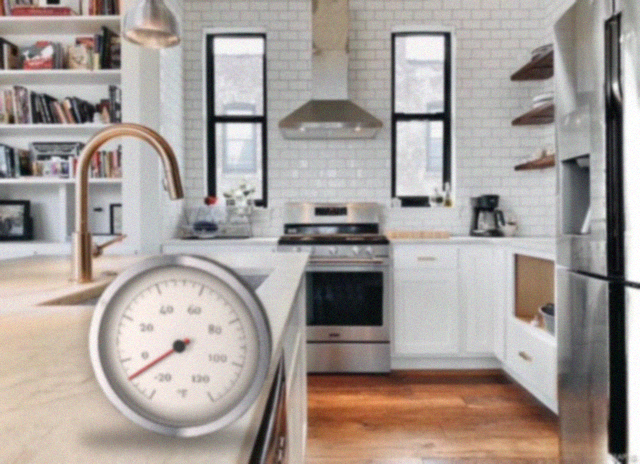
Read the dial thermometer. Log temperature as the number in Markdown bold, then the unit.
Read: **-8** °F
